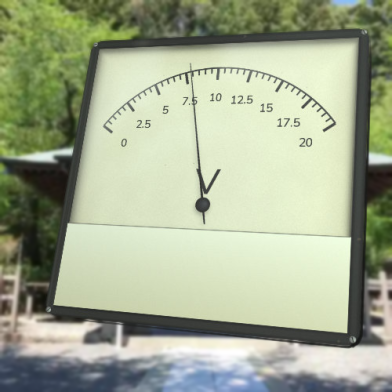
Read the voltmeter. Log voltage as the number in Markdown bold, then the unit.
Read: **8** V
